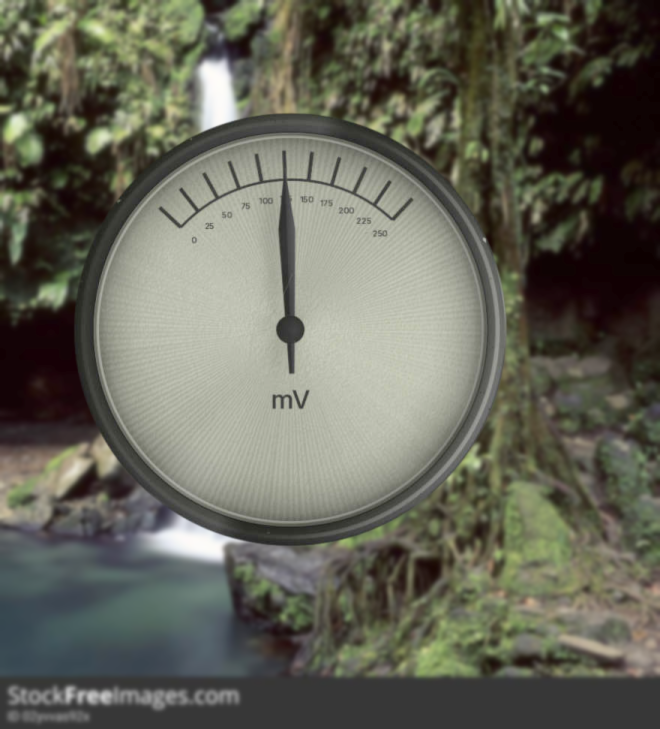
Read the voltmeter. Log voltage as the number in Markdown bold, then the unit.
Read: **125** mV
